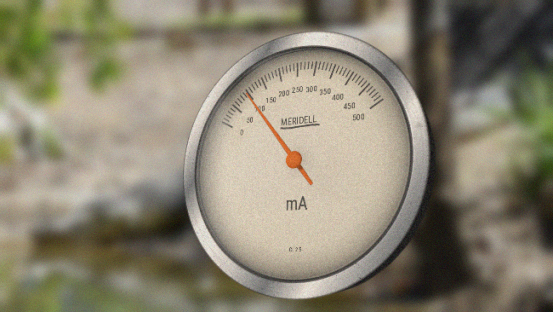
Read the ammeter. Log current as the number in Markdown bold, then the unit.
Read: **100** mA
